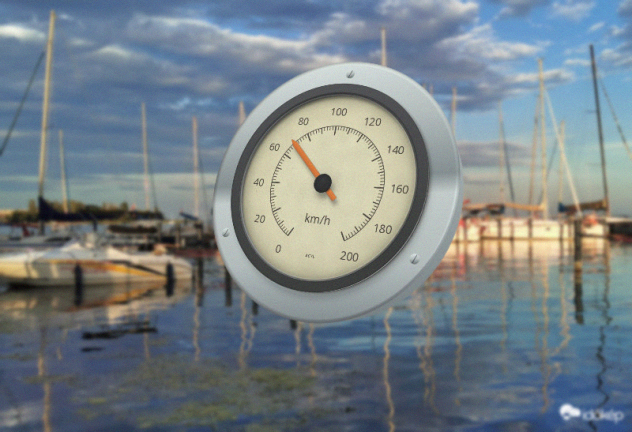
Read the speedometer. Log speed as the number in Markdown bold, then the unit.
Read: **70** km/h
